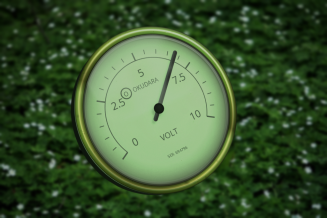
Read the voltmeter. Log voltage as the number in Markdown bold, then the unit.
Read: **6.75** V
